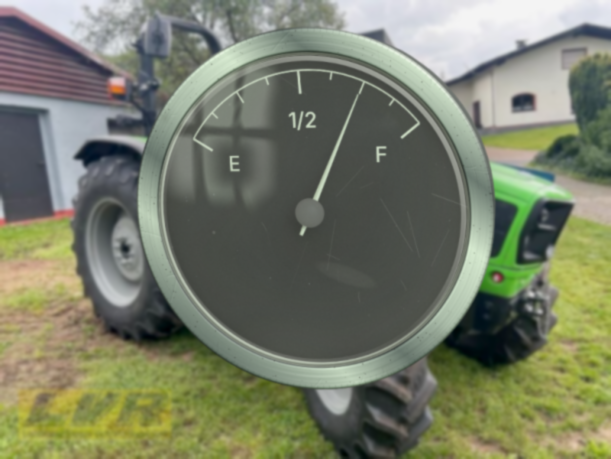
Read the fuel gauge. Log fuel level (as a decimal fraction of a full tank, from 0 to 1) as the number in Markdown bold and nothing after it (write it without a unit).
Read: **0.75**
